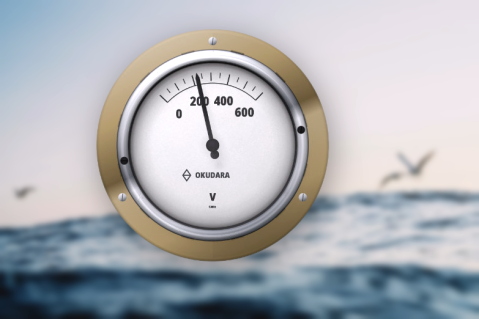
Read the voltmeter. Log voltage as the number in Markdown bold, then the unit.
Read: **225** V
